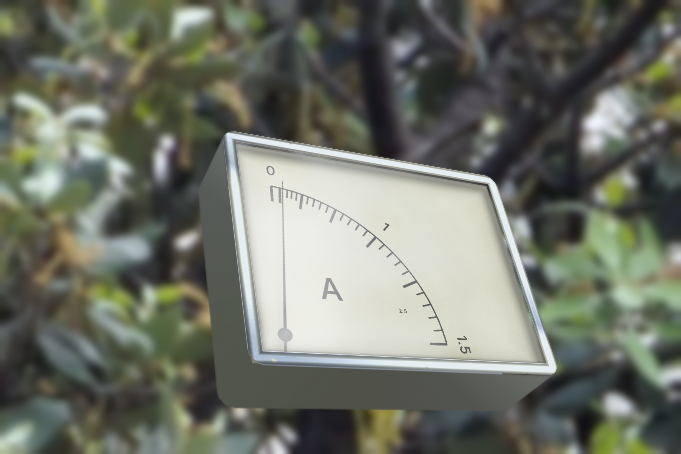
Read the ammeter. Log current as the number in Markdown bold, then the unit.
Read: **0.25** A
